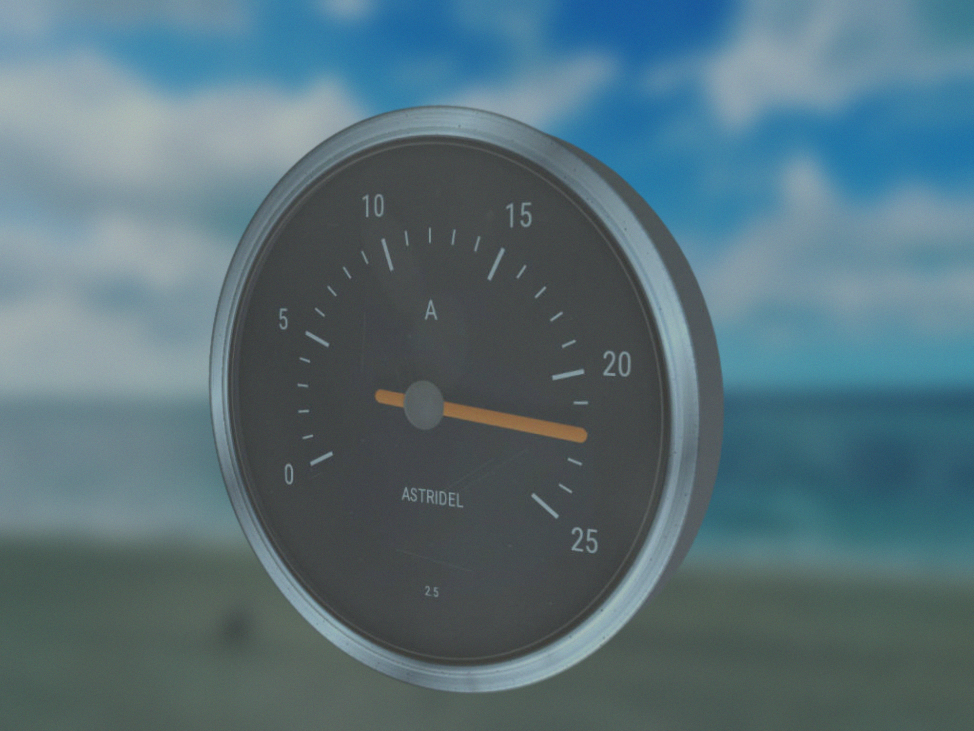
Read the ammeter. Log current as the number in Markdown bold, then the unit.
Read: **22** A
